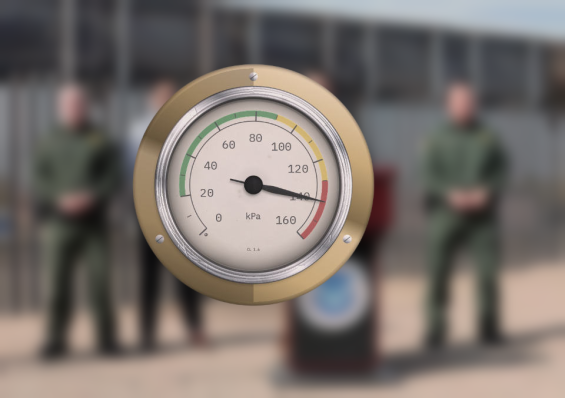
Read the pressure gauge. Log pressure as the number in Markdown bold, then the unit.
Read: **140** kPa
